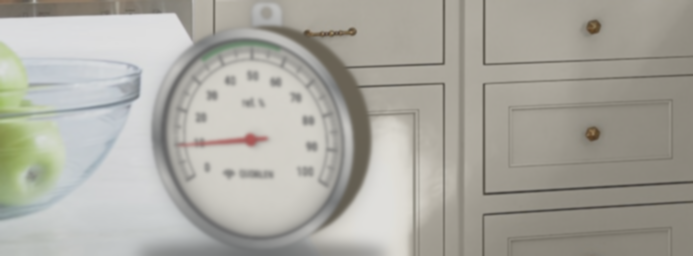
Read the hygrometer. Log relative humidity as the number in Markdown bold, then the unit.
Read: **10** %
